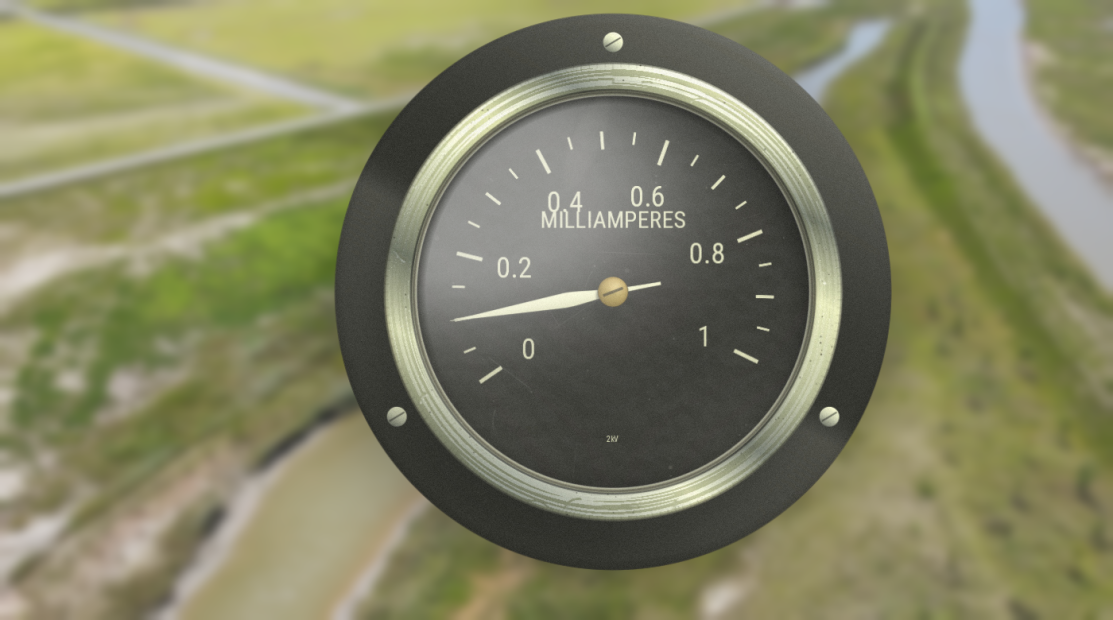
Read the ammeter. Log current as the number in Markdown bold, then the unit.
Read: **0.1** mA
